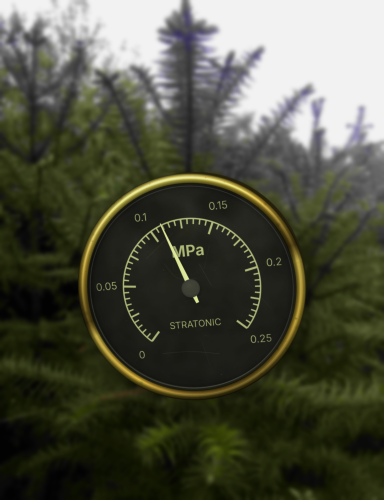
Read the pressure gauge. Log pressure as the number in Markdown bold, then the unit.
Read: **0.11** MPa
